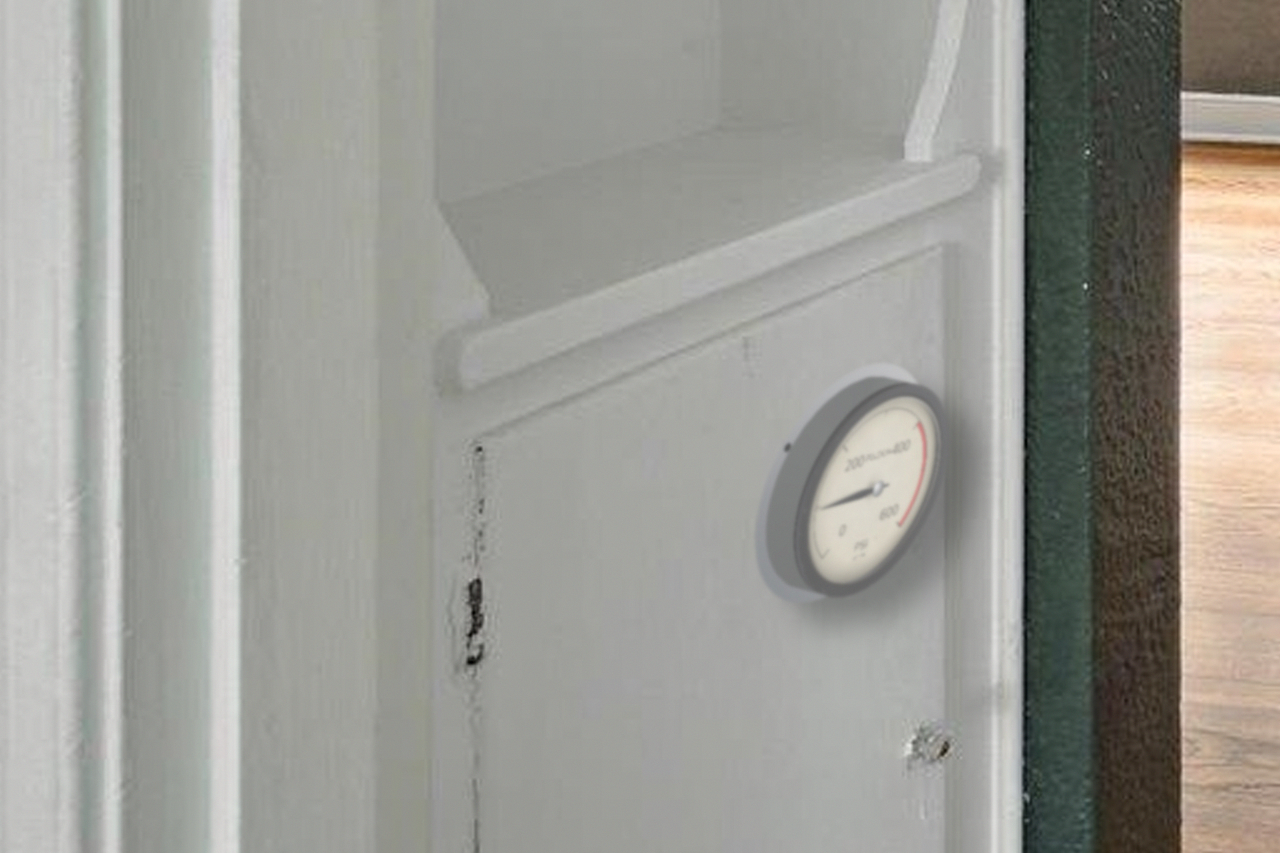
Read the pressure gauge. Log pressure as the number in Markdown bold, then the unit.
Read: **100** psi
